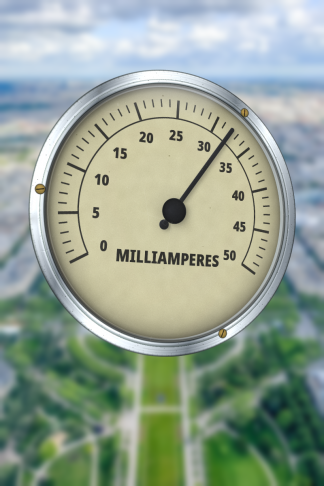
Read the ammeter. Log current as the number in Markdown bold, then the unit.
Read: **32** mA
